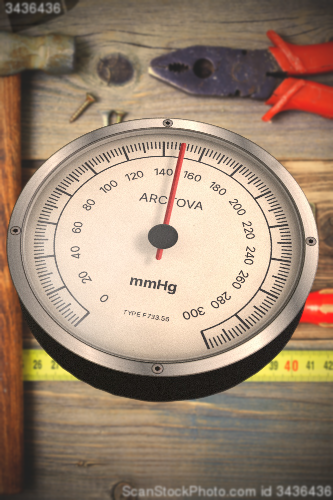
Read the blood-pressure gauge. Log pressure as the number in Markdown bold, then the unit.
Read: **150** mmHg
